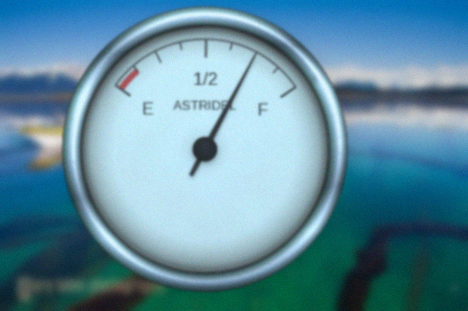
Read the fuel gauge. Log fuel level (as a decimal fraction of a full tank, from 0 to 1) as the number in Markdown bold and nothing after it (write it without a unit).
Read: **0.75**
